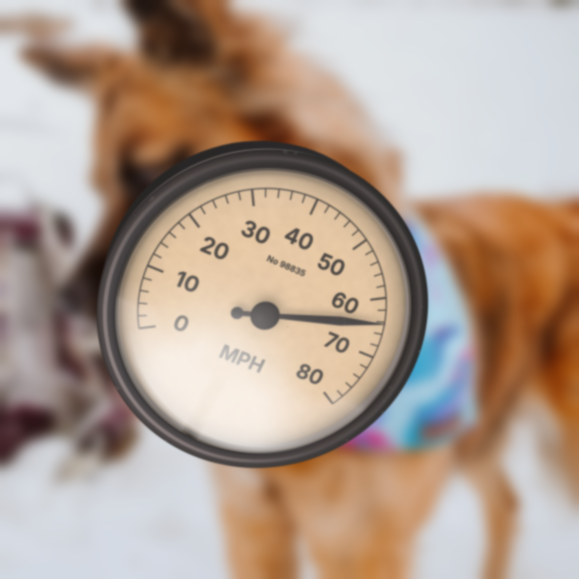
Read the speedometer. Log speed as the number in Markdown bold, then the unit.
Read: **64** mph
